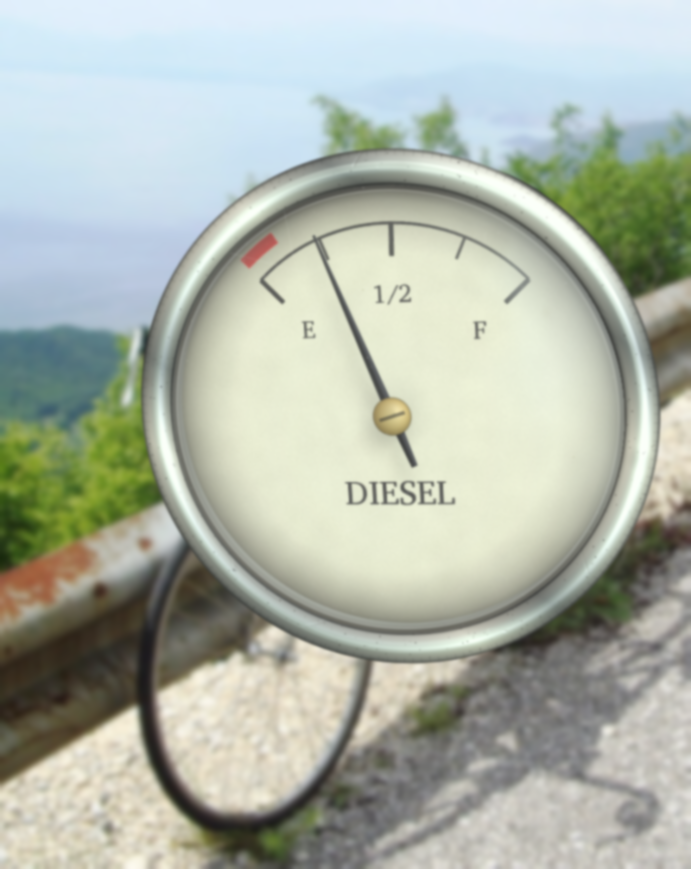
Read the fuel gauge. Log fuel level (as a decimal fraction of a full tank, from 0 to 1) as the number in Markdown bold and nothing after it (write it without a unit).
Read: **0.25**
